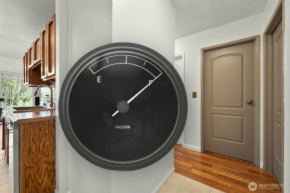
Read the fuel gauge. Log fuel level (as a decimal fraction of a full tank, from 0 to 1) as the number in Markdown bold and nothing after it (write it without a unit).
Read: **1**
